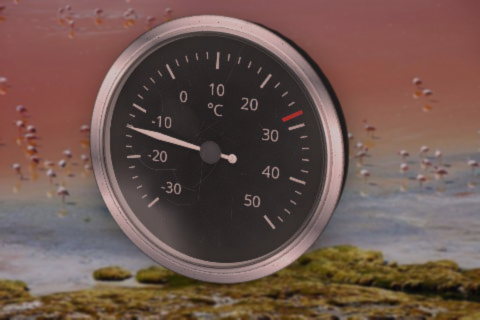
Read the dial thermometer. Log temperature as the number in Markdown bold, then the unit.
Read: **-14** °C
